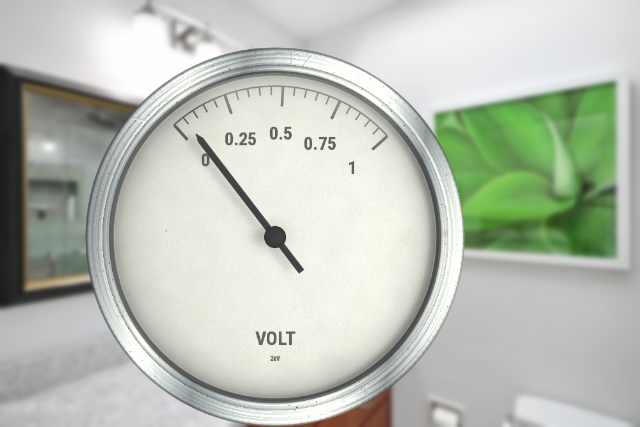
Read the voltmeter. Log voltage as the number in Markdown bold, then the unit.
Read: **0.05** V
